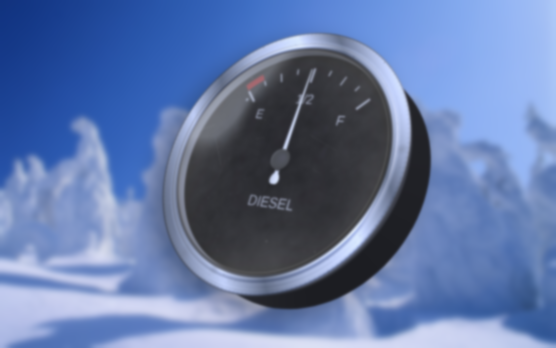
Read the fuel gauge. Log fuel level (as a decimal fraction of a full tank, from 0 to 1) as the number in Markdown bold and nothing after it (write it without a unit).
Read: **0.5**
